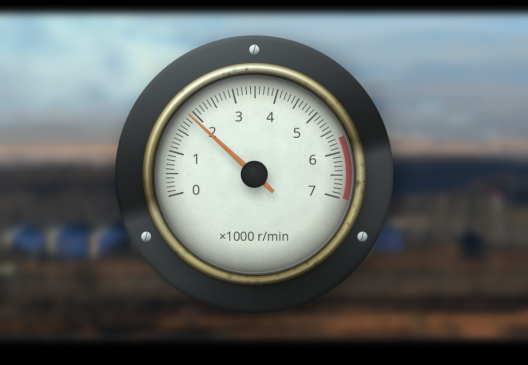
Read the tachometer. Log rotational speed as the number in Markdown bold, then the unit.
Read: **1900** rpm
